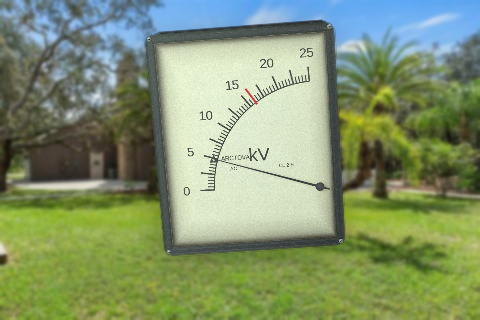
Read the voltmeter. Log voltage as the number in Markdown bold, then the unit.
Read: **5** kV
